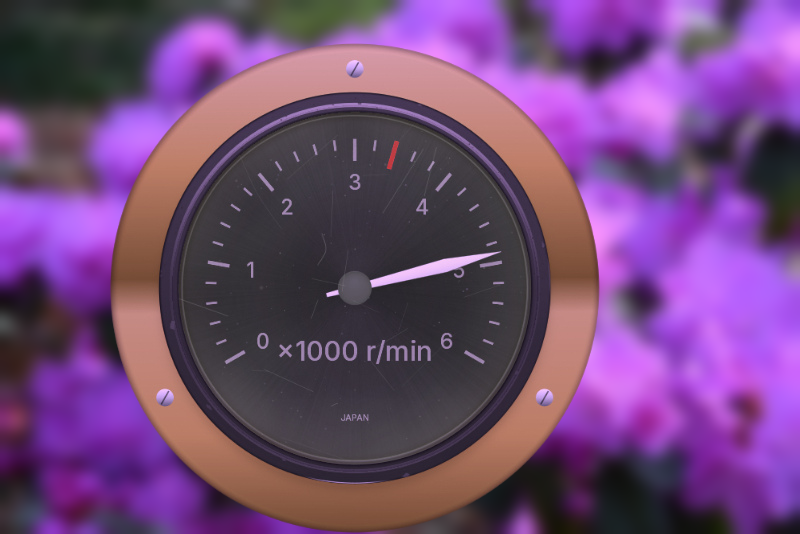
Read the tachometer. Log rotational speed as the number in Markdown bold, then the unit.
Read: **4900** rpm
